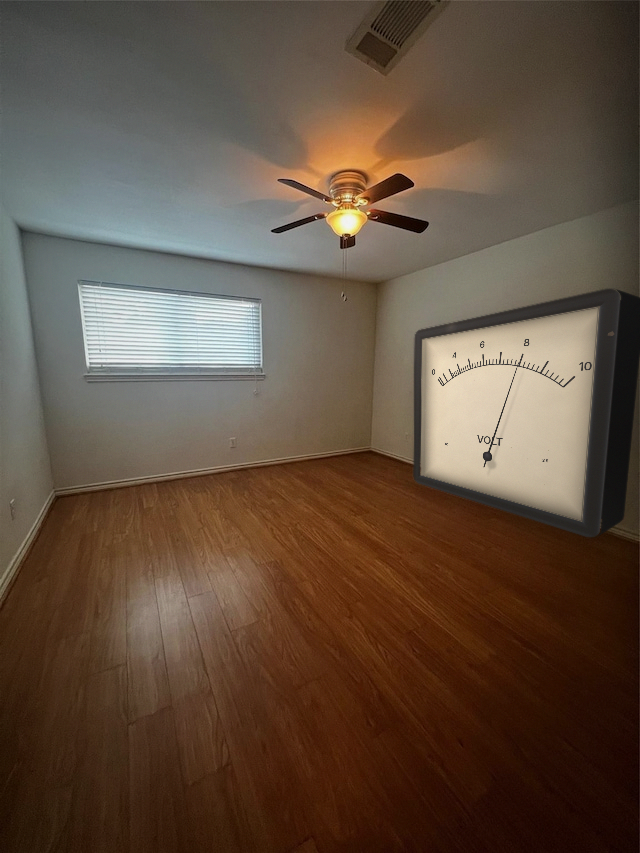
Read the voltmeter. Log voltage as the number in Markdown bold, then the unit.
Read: **8** V
